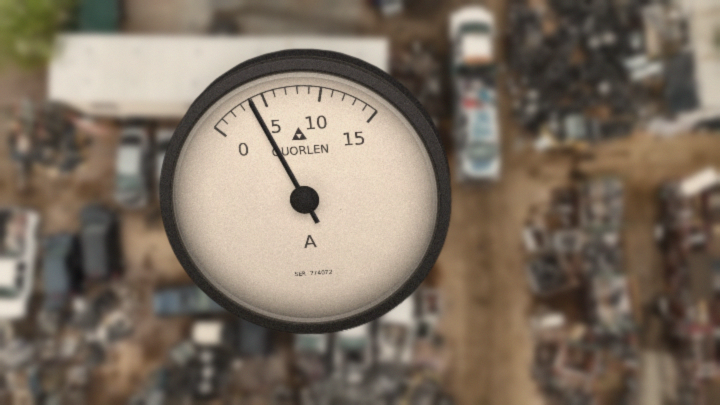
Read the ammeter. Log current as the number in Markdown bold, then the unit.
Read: **4** A
